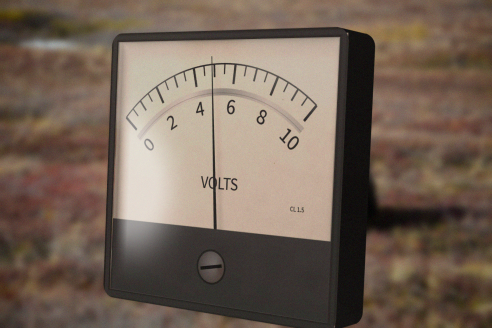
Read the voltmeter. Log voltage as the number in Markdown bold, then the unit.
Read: **5** V
